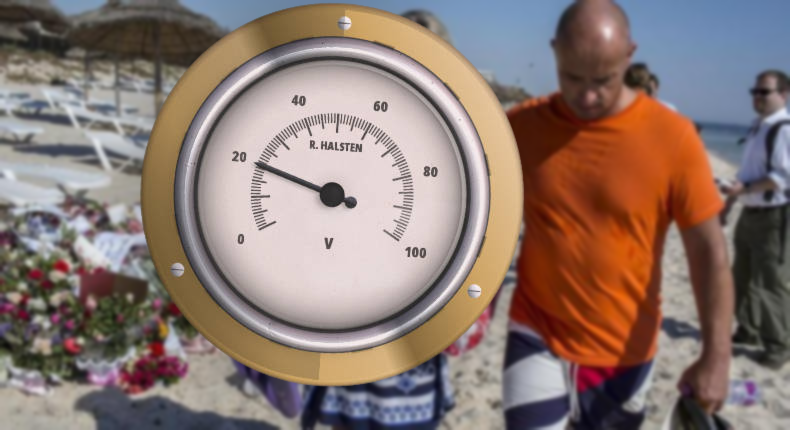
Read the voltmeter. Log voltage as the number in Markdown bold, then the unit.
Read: **20** V
